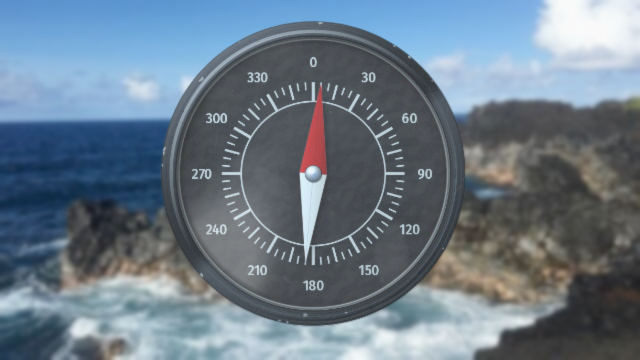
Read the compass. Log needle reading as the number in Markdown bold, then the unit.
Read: **5** °
